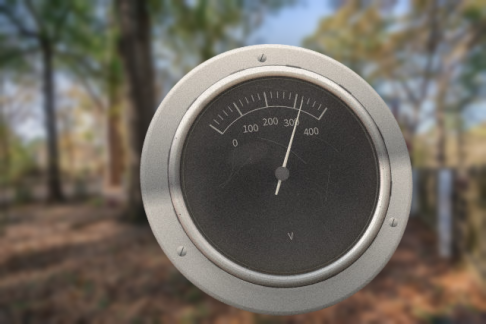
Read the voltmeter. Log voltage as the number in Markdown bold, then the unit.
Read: **320** V
